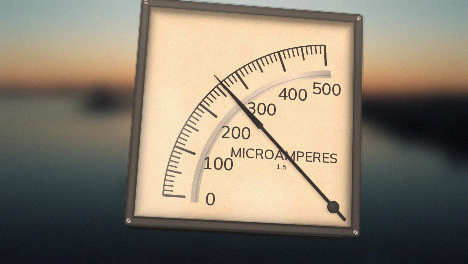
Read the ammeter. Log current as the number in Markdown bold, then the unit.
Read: **260** µA
